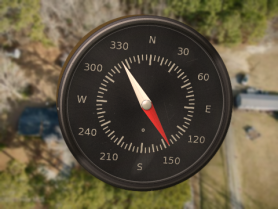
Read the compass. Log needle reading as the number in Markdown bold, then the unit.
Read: **145** °
